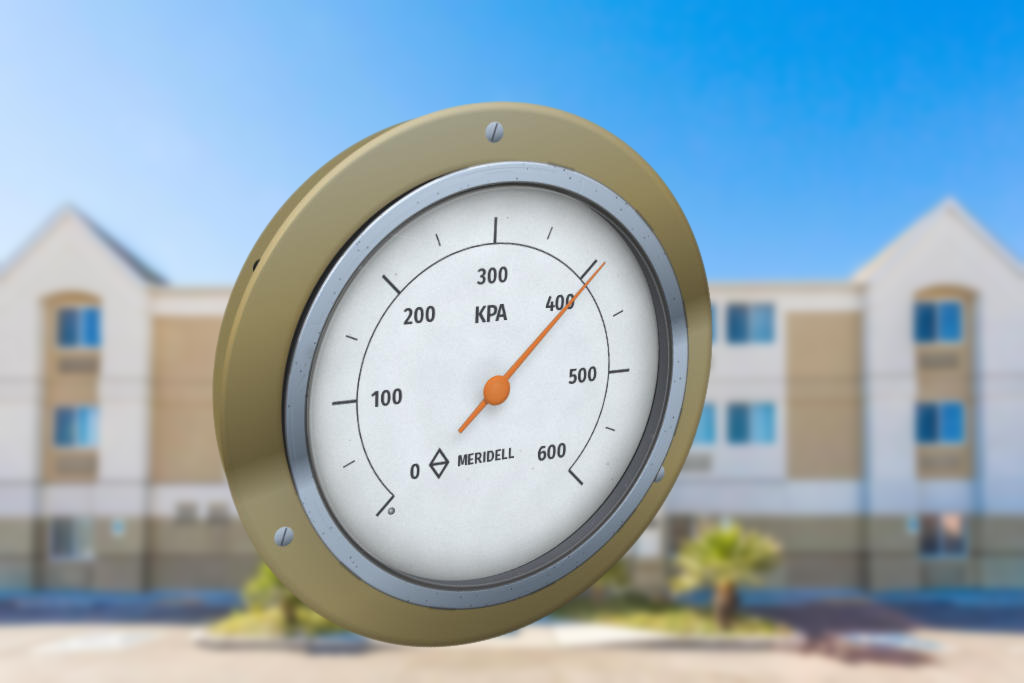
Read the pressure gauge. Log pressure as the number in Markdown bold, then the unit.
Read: **400** kPa
